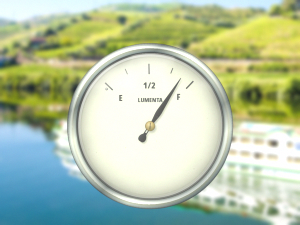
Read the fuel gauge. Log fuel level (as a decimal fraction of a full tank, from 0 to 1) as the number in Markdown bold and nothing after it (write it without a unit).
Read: **0.875**
